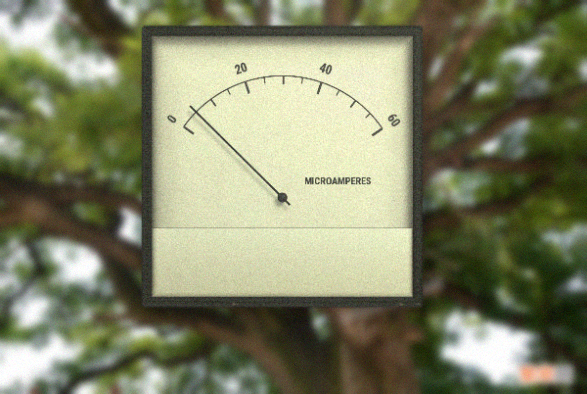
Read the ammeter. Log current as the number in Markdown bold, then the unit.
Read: **5** µA
